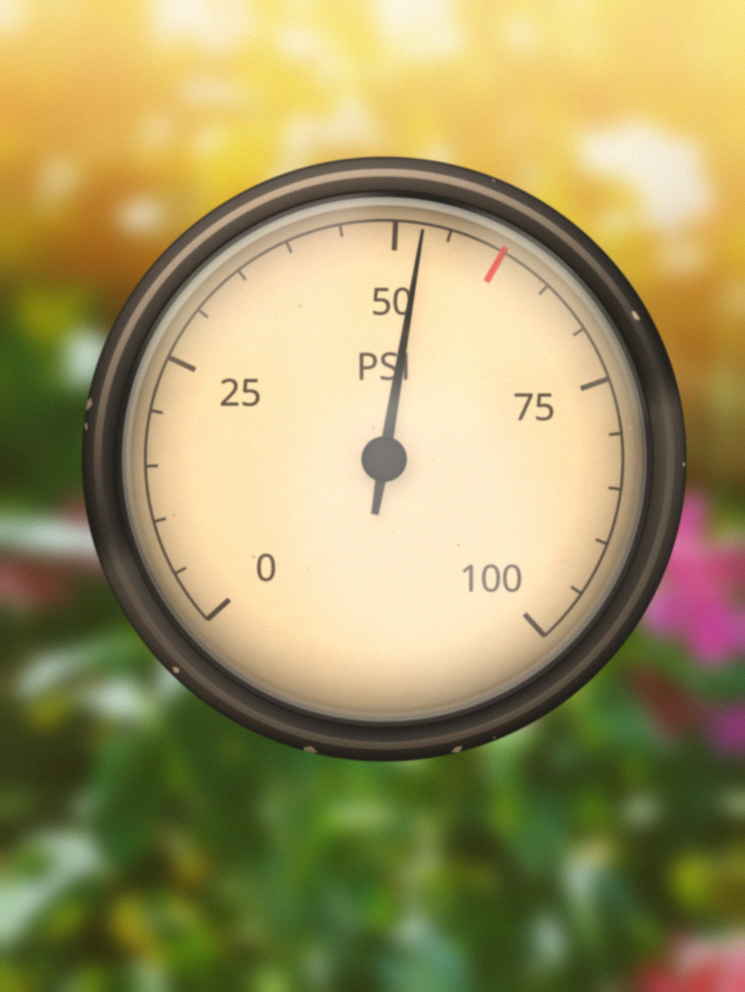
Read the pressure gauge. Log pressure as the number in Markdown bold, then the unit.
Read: **52.5** psi
